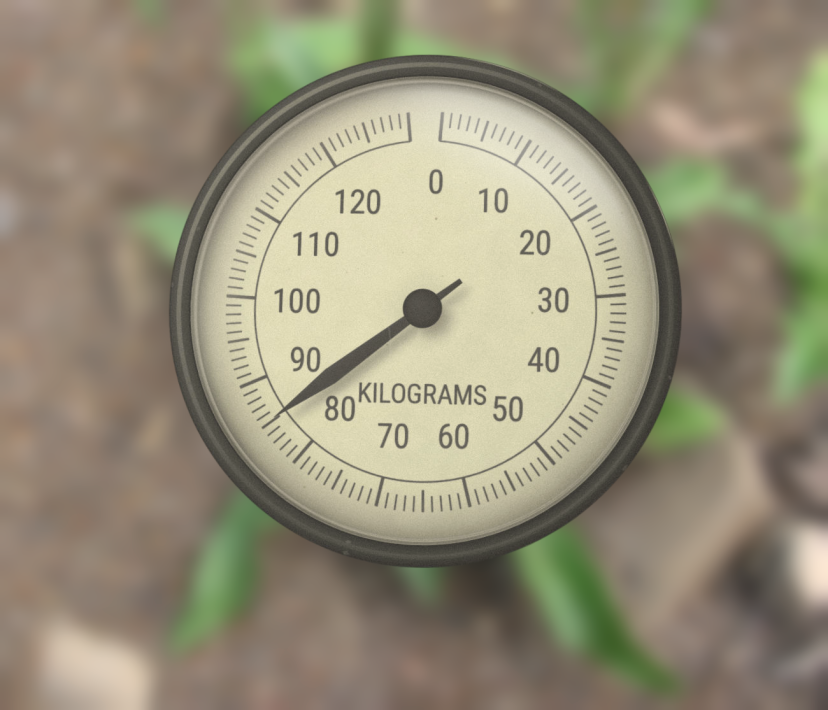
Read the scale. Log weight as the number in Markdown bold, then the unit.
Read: **85** kg
